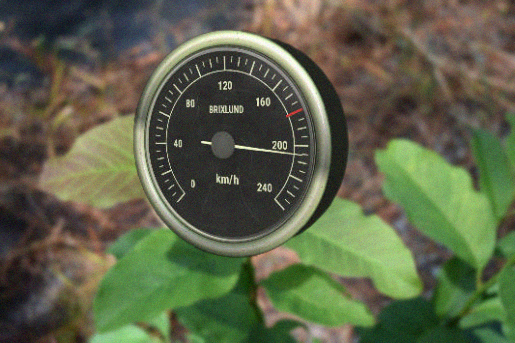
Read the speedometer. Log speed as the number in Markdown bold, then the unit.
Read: **205** km/h
